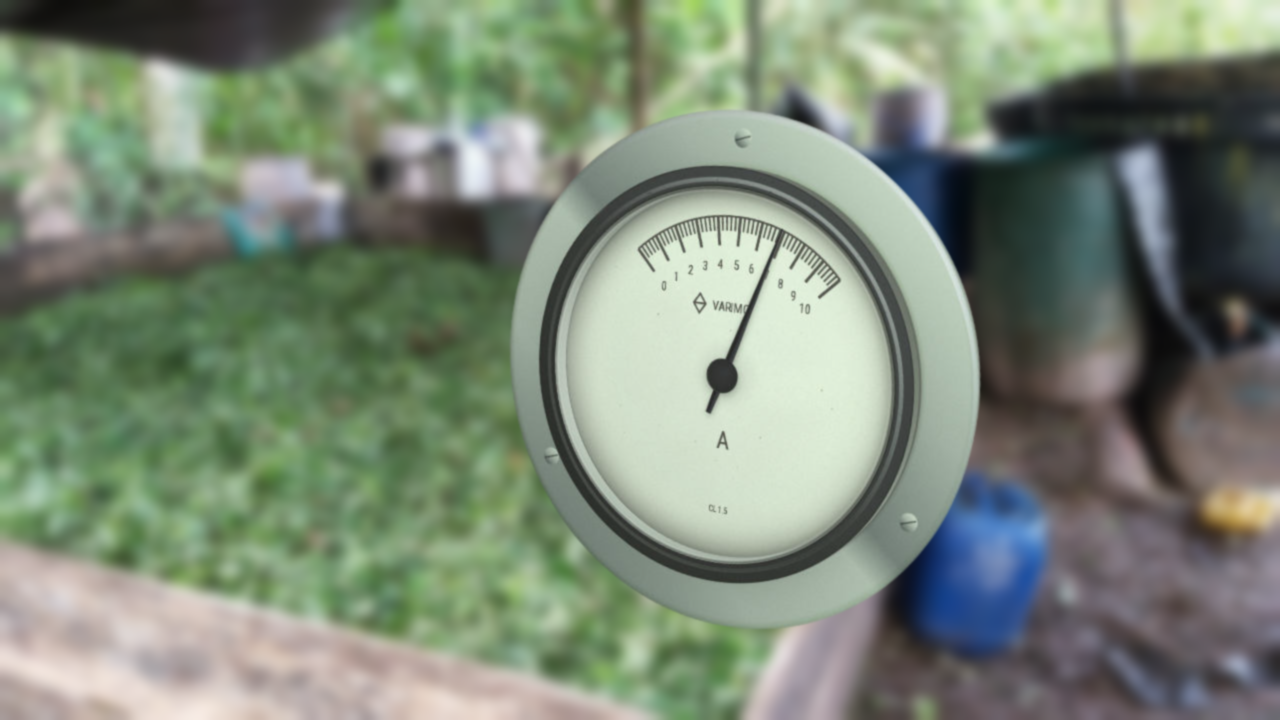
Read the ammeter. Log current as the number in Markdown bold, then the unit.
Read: **7** A
